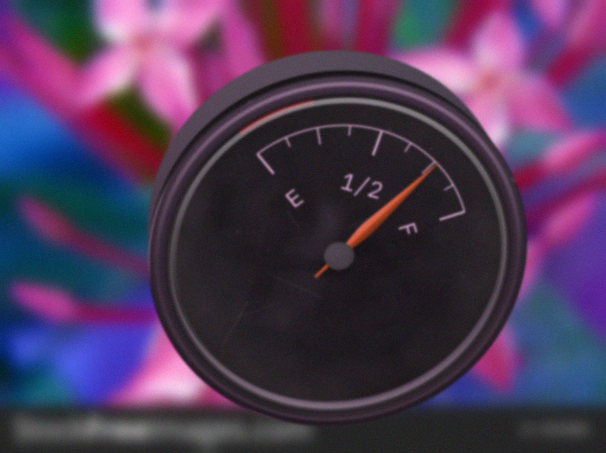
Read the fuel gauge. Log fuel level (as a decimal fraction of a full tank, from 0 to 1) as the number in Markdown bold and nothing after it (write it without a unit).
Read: **0.75**
